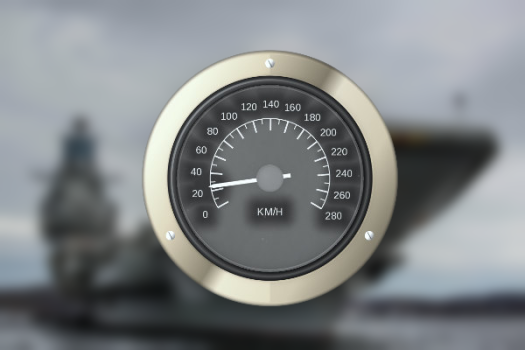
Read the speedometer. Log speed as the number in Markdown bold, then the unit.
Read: **25** km/h
